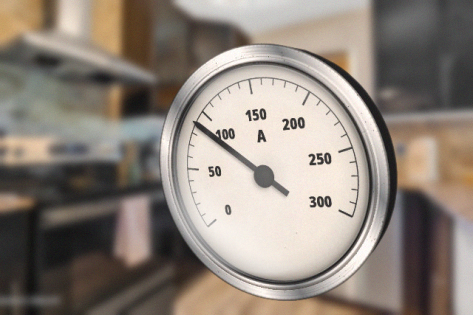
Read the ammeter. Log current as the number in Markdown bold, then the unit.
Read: **90** A
